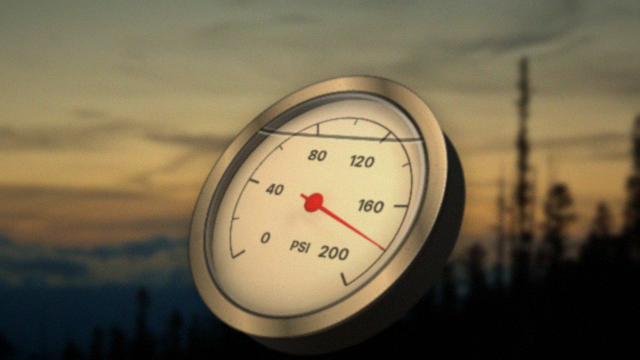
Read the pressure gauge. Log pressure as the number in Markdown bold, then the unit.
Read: **180** psi
